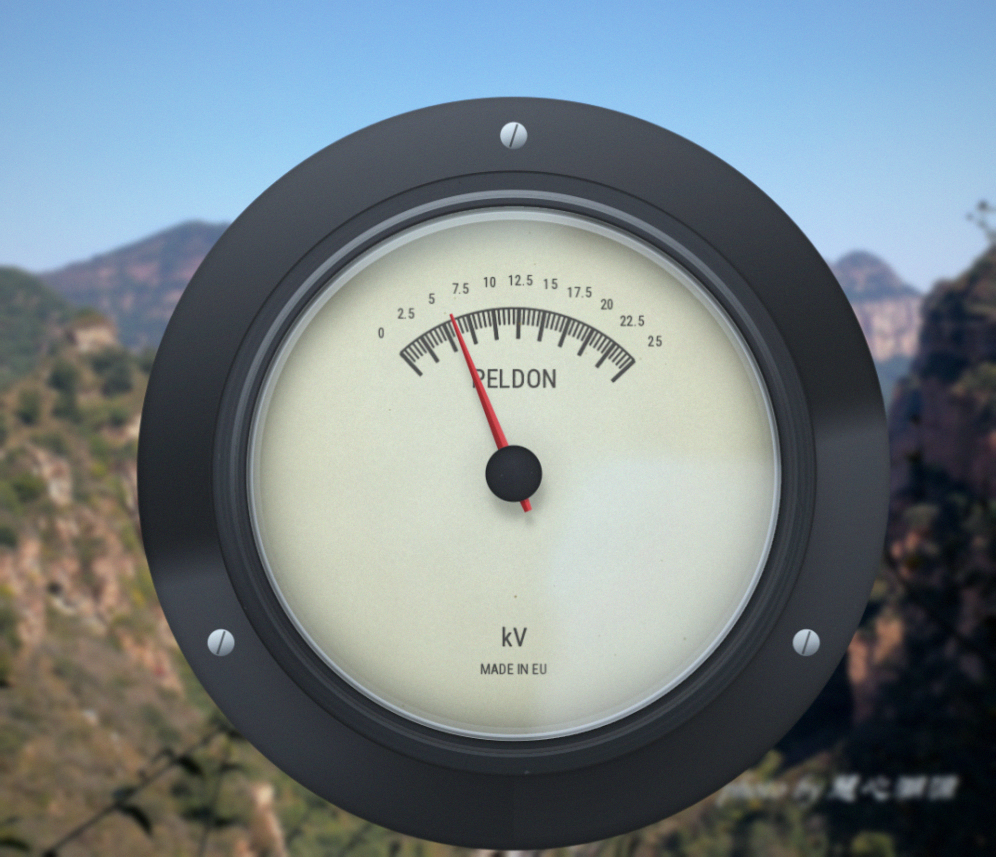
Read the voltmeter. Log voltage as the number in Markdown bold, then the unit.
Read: **6** kV
